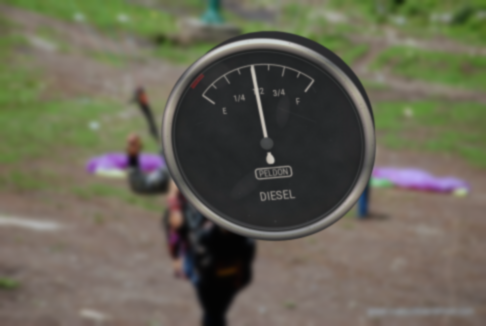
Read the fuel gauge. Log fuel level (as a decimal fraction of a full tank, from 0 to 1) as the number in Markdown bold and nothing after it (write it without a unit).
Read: **0.5**
